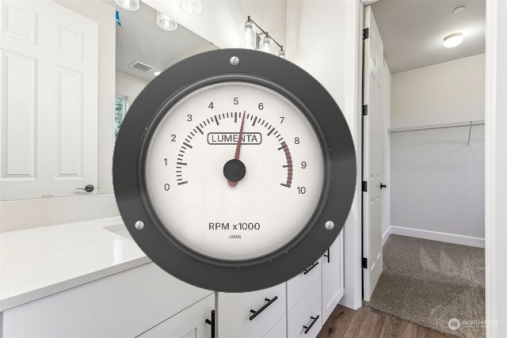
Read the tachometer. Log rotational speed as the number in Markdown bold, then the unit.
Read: **5400** rpm
